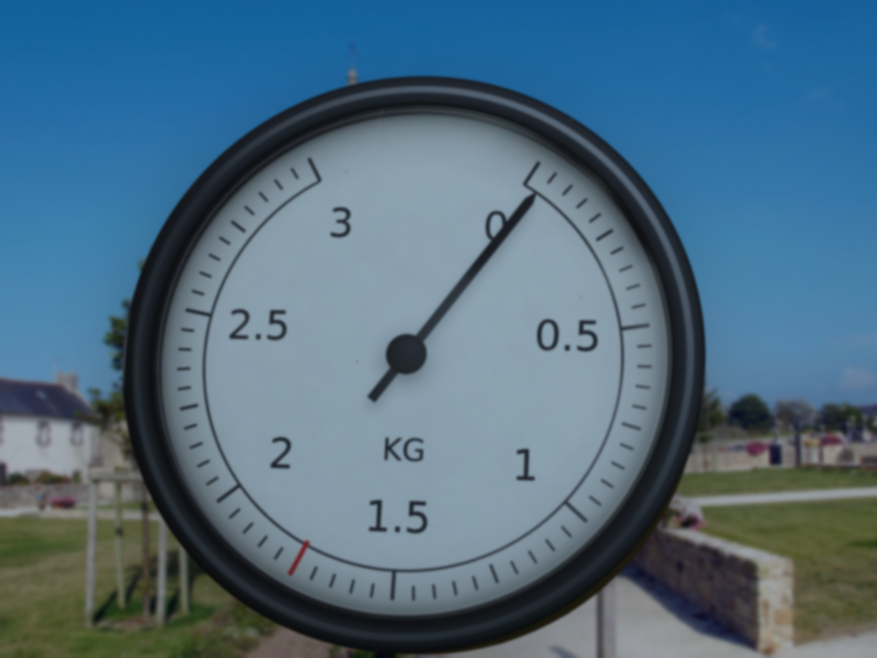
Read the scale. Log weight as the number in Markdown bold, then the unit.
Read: **0.05** kg
